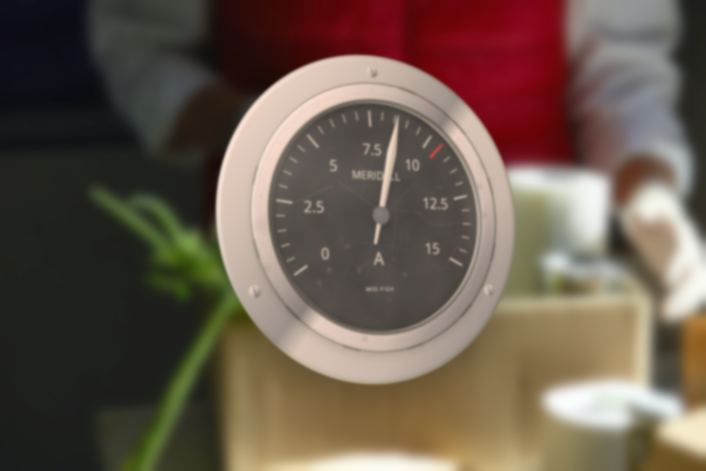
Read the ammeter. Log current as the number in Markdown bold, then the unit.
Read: **8.5** A
